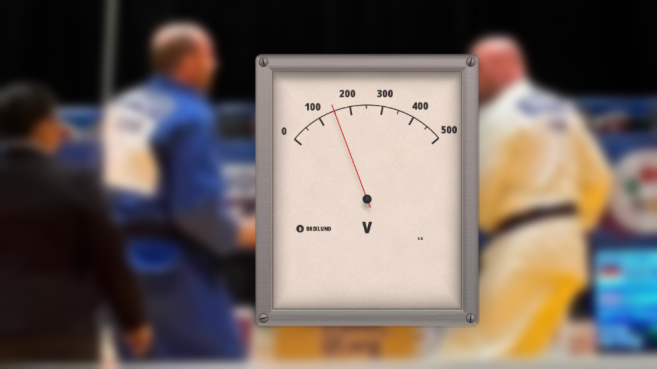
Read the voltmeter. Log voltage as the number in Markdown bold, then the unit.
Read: **150** V
